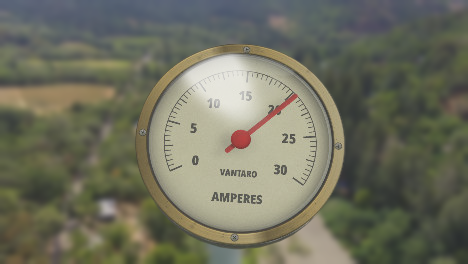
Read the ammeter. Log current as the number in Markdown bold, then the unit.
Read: **20.5** A
